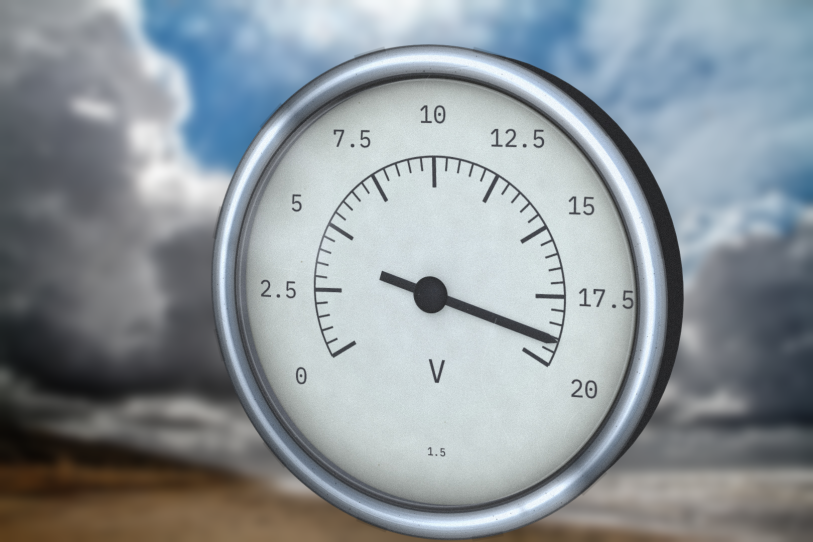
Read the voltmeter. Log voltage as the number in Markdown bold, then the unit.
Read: **19** V
